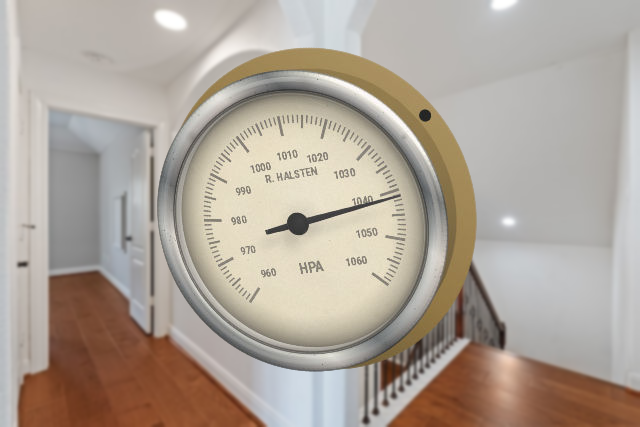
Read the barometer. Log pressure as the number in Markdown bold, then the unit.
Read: **1041** hPa
